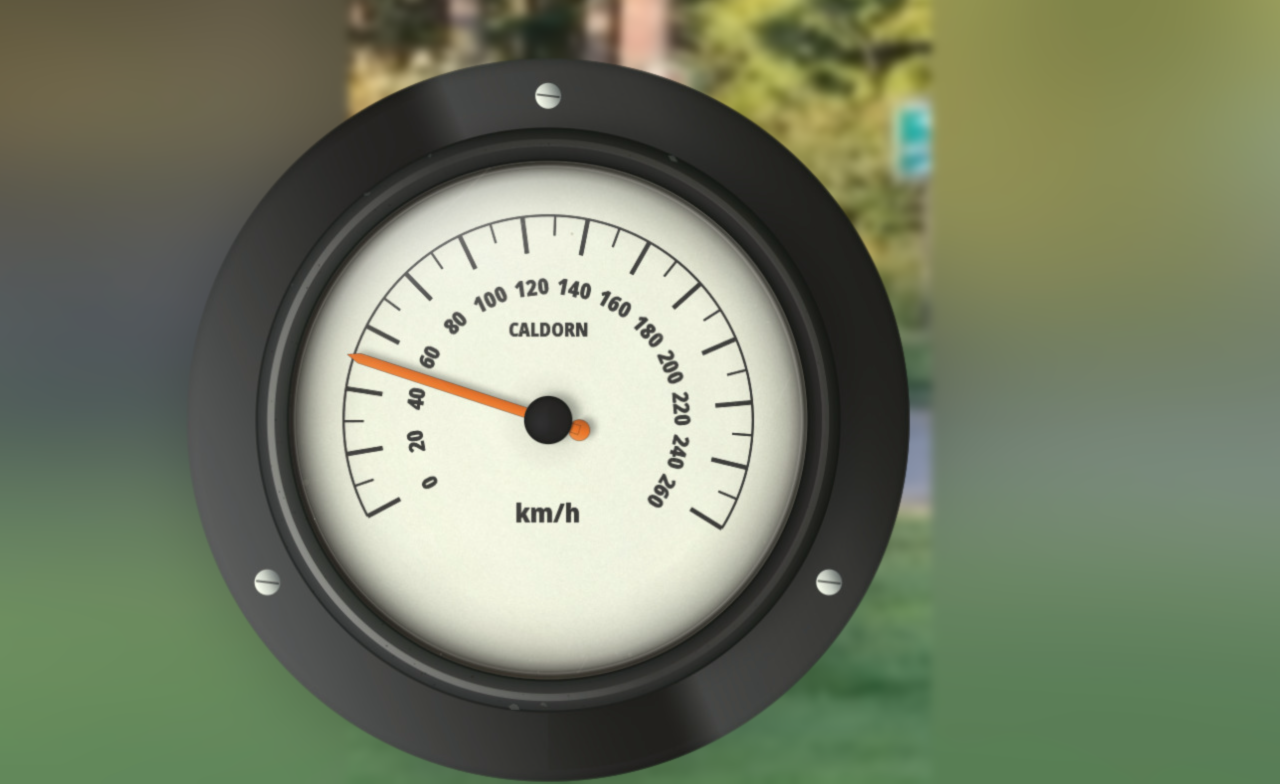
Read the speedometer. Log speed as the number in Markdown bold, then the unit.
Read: **50** km/h
